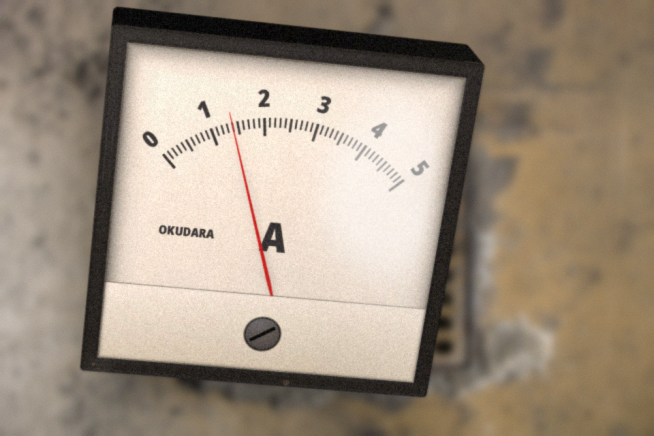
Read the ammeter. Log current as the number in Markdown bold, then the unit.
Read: **1.4** A
